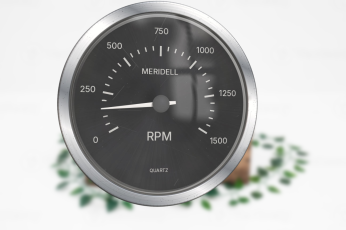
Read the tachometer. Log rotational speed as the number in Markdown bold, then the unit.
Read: **150** rpm
